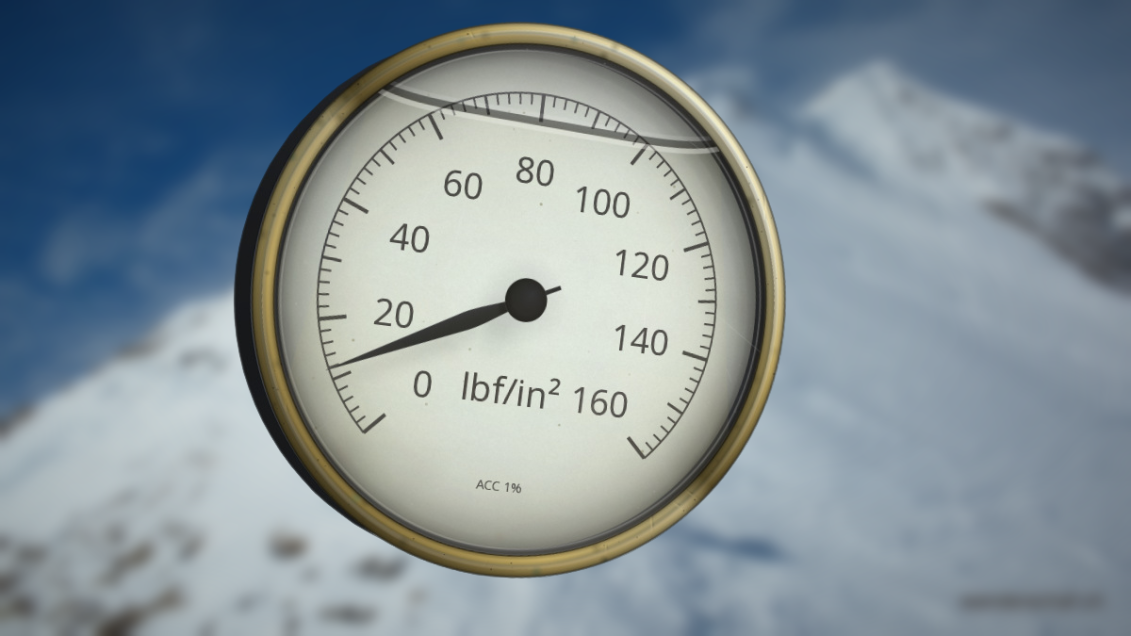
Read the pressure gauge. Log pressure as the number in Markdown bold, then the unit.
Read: **12** psi
